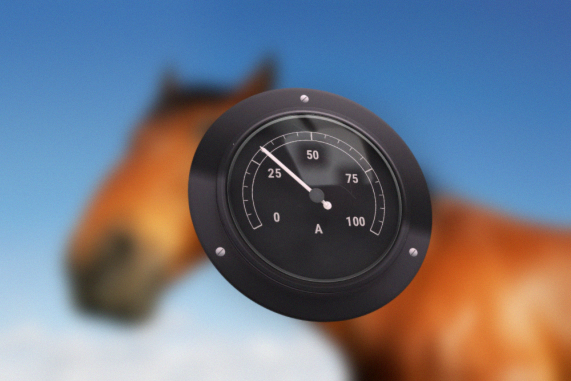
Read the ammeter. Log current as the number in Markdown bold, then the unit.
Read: **30** A
